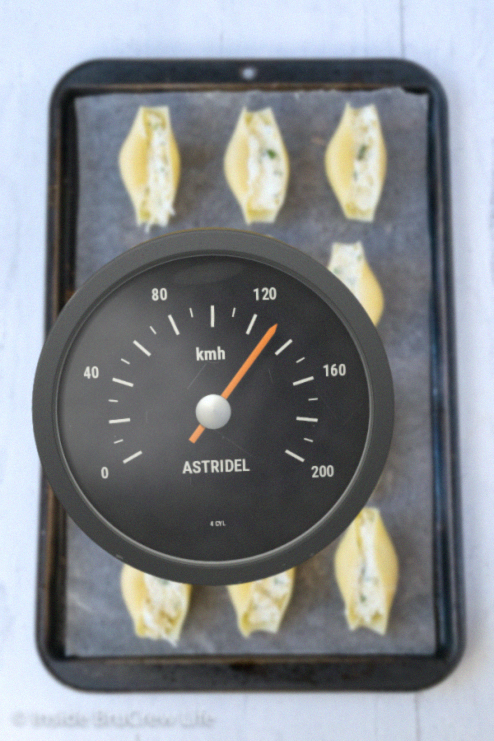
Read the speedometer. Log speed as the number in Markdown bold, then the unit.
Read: **130** km/h
